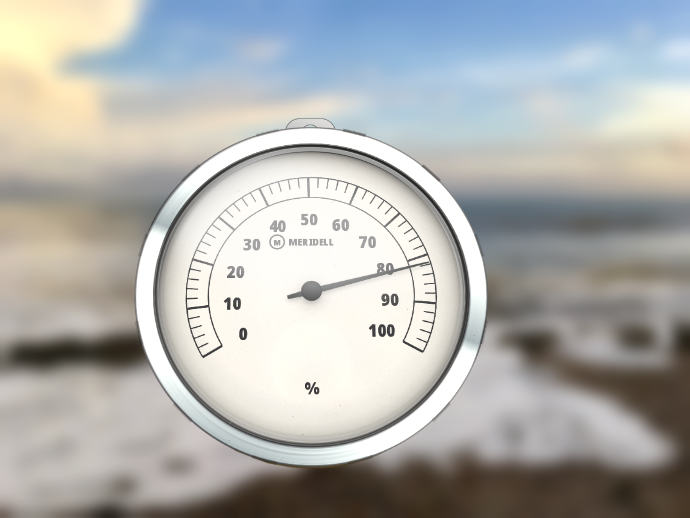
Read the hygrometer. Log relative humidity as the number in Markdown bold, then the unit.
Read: **82** %
